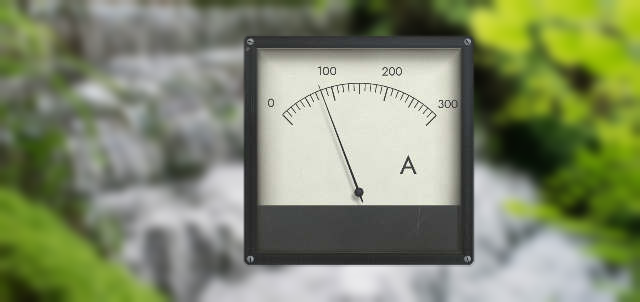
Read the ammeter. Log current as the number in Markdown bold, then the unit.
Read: **80** A
